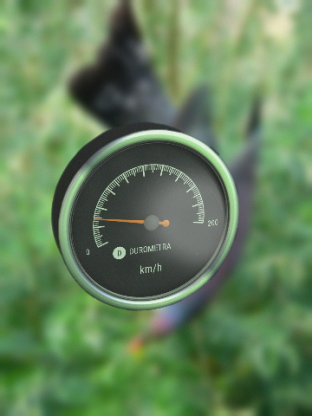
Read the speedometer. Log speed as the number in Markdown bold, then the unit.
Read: **30** km/h
